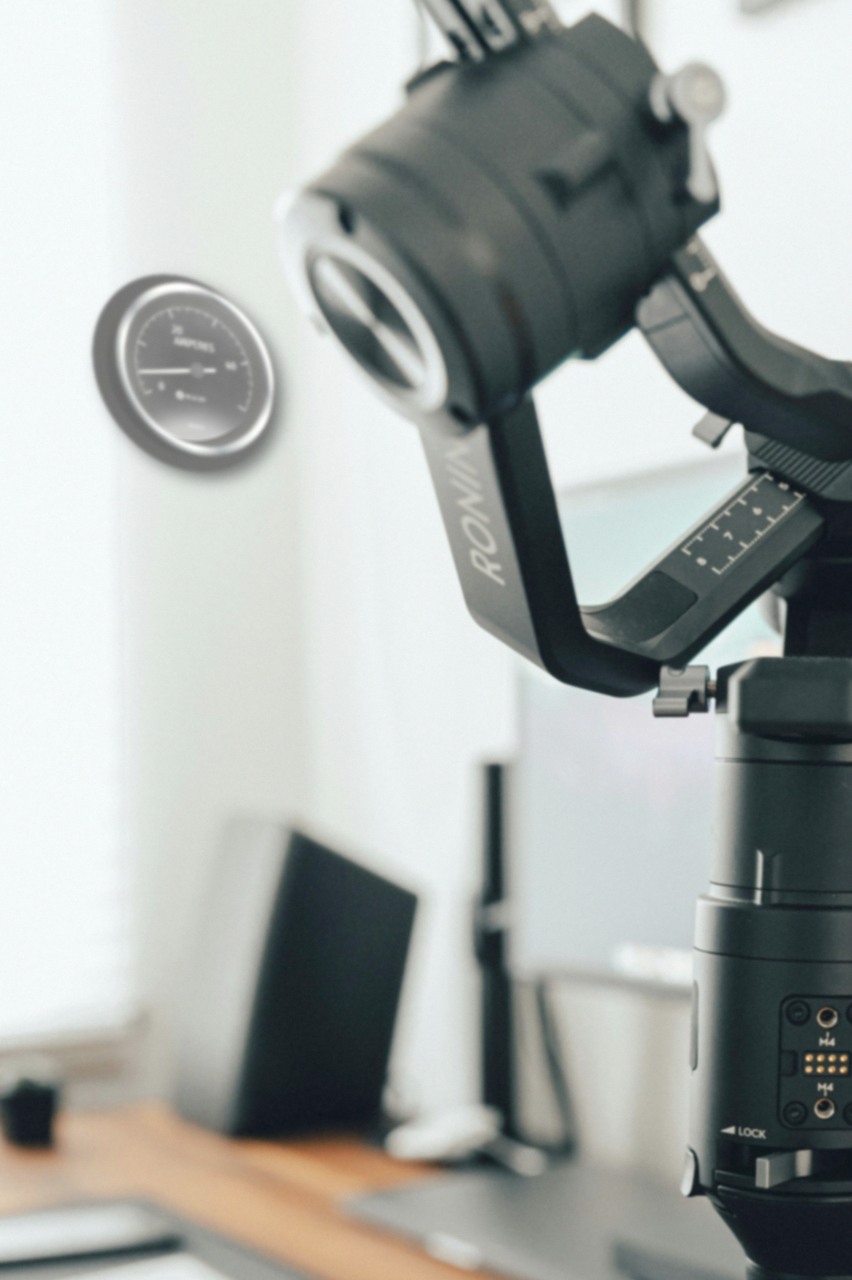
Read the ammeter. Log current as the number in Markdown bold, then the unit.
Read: **4** A
